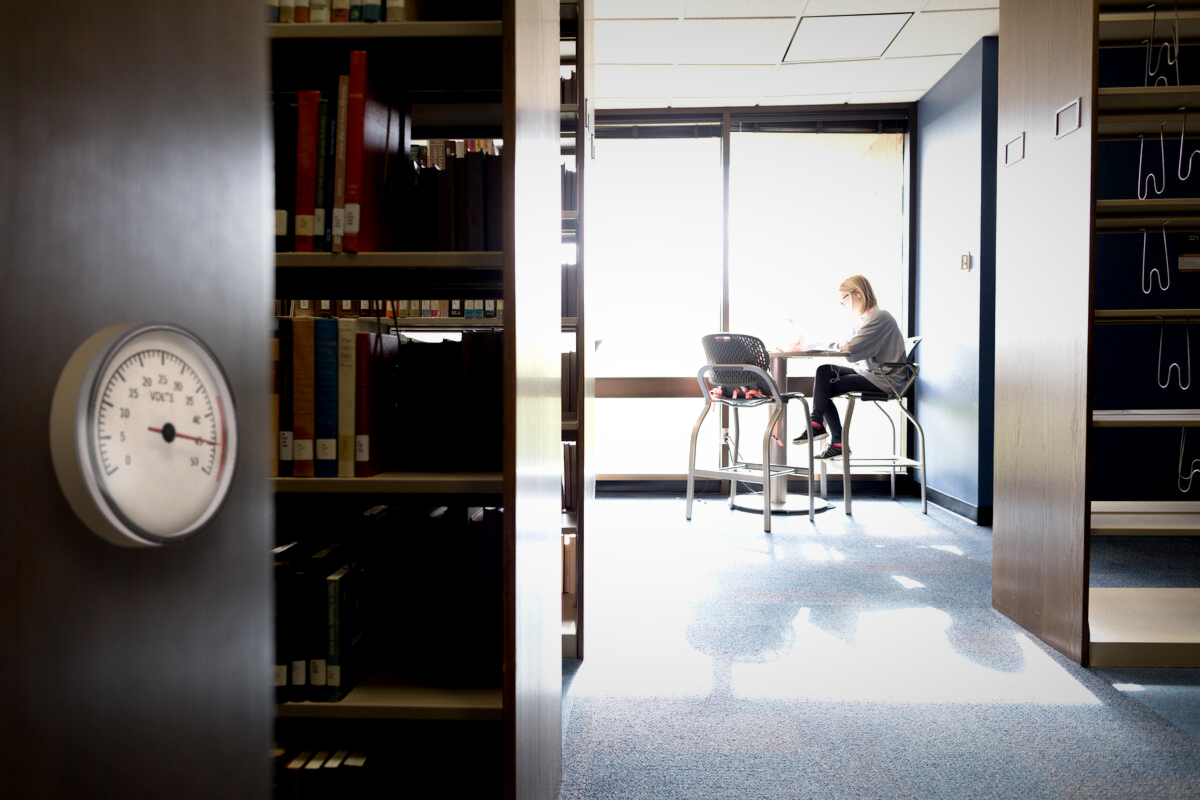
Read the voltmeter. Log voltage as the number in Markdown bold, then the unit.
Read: **45** V
